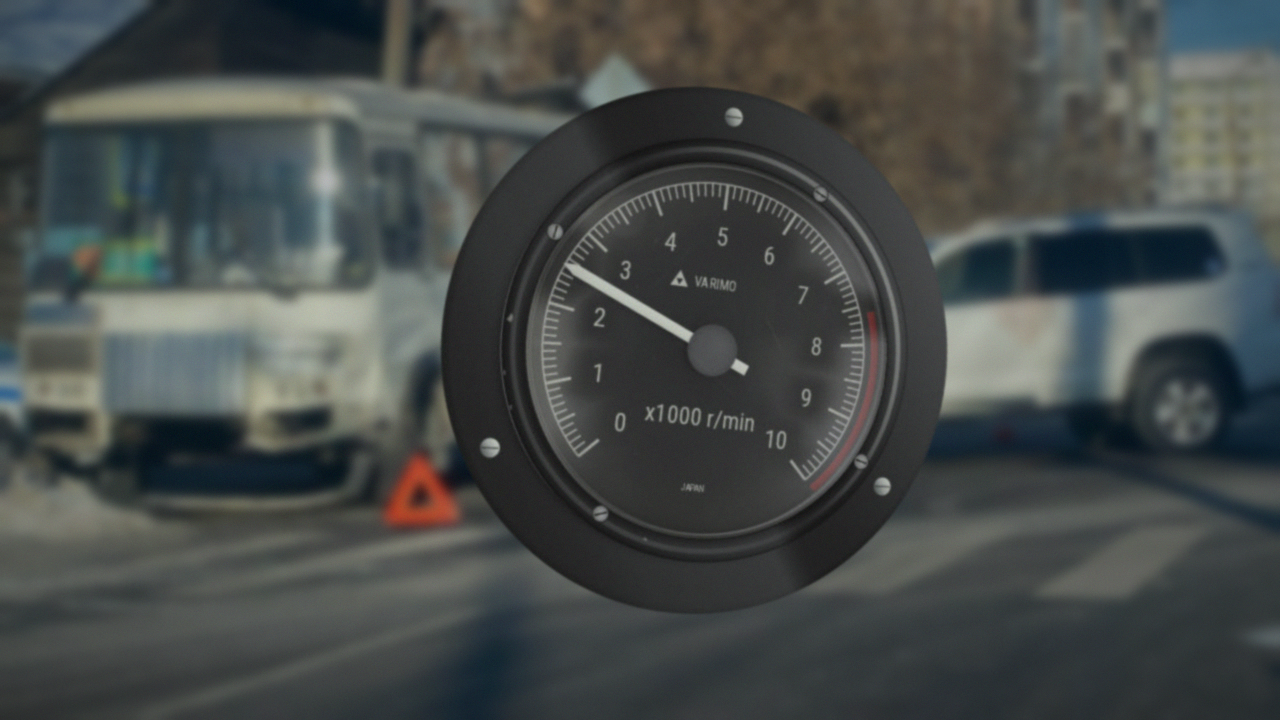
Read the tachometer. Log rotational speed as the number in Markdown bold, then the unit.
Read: **2500** rpm
